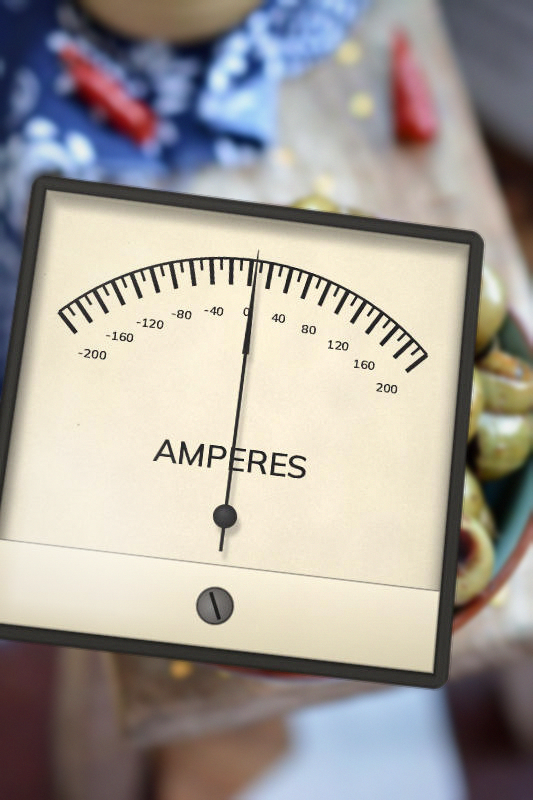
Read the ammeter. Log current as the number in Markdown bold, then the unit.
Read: **5** A
